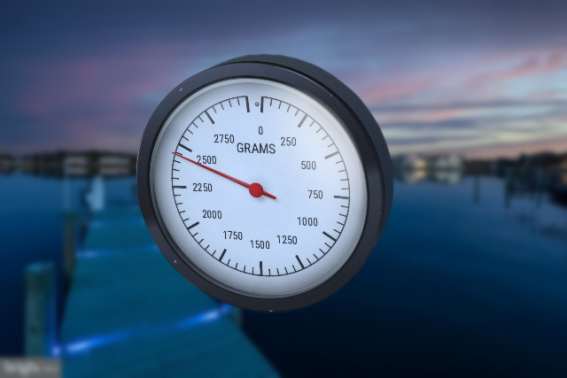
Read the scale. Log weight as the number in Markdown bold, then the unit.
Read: **2450** g
